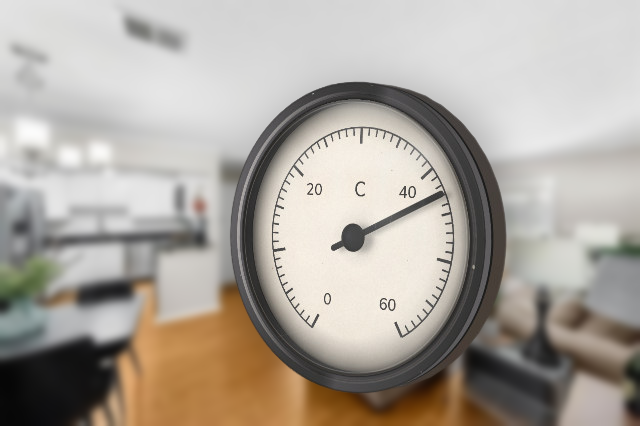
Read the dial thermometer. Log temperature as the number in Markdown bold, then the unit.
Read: **43** °C
